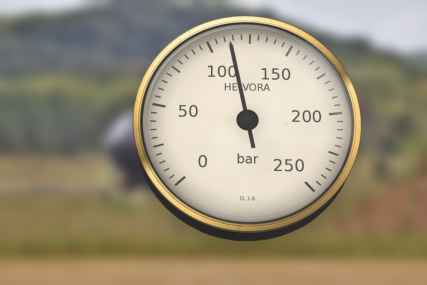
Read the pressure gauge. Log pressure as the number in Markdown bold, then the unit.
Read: **112.5** bar
